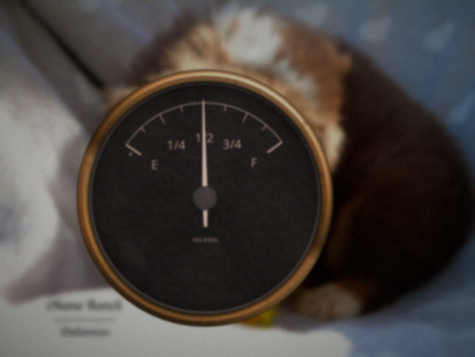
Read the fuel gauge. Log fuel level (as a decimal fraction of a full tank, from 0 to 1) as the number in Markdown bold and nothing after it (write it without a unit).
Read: **0.5**
